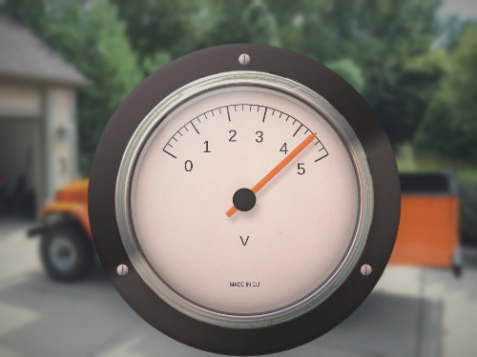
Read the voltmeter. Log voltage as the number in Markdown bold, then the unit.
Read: **4.4** V
